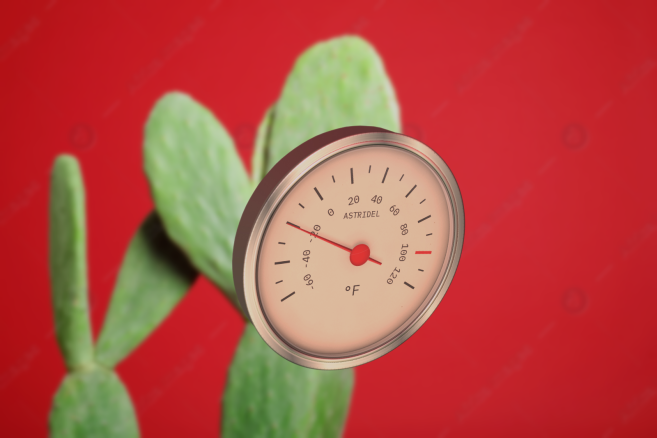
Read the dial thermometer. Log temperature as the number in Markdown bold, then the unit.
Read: **-20** °F
